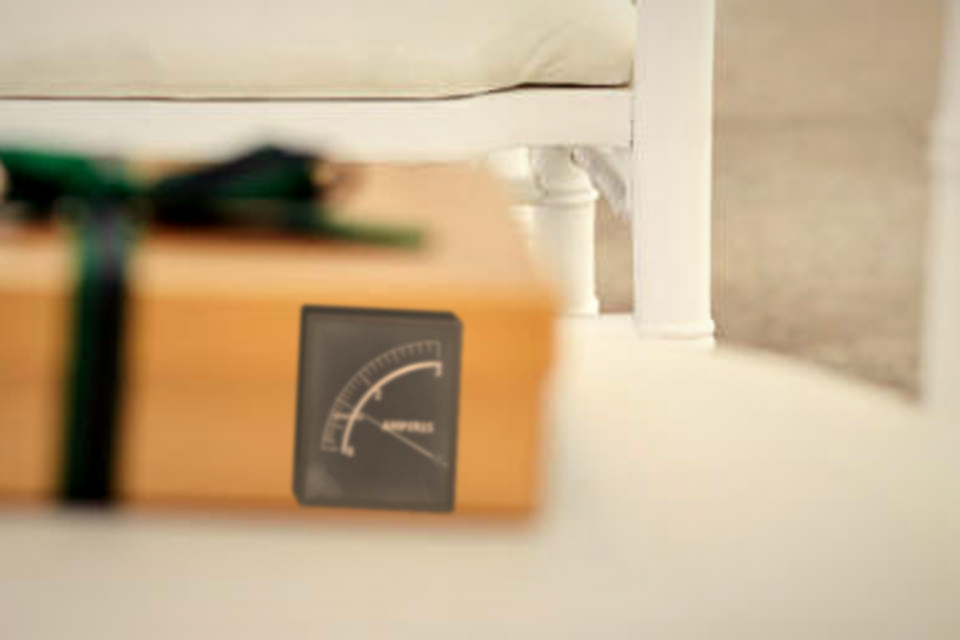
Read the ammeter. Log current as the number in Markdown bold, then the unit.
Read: **1.5** A
